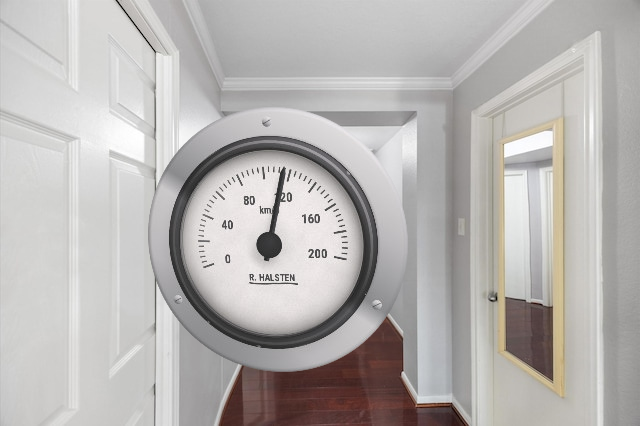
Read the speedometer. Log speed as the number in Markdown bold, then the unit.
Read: **116** km/h
